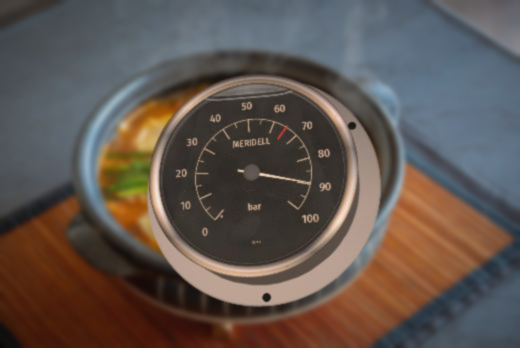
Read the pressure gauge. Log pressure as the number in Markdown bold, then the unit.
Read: **90** bar
